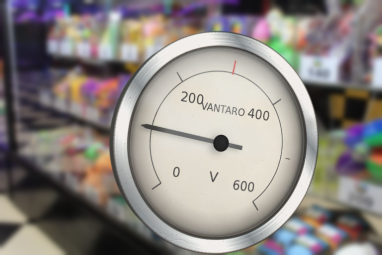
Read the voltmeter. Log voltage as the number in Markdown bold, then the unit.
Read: **100** V
